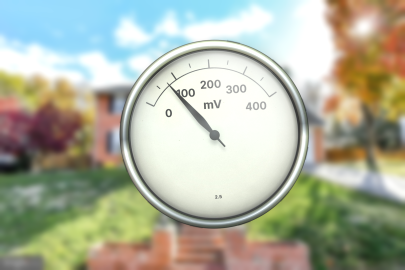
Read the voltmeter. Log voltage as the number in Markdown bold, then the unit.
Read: **75** mV
